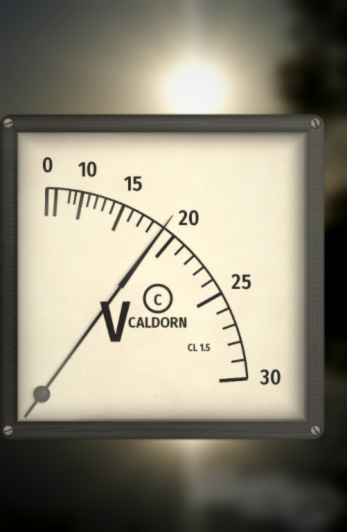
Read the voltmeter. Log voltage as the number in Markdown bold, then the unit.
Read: **19** V
